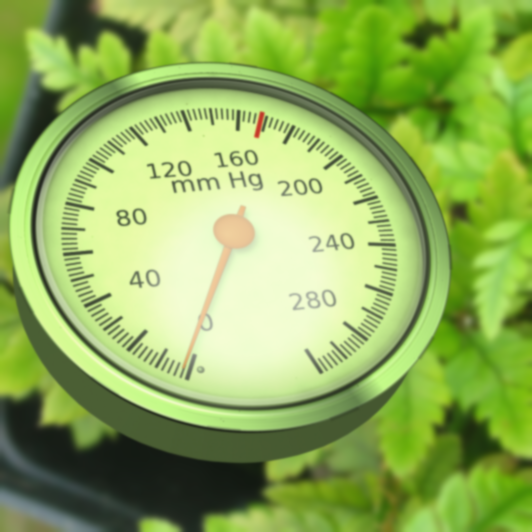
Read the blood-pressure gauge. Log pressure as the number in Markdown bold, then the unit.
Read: **2** mmHg
